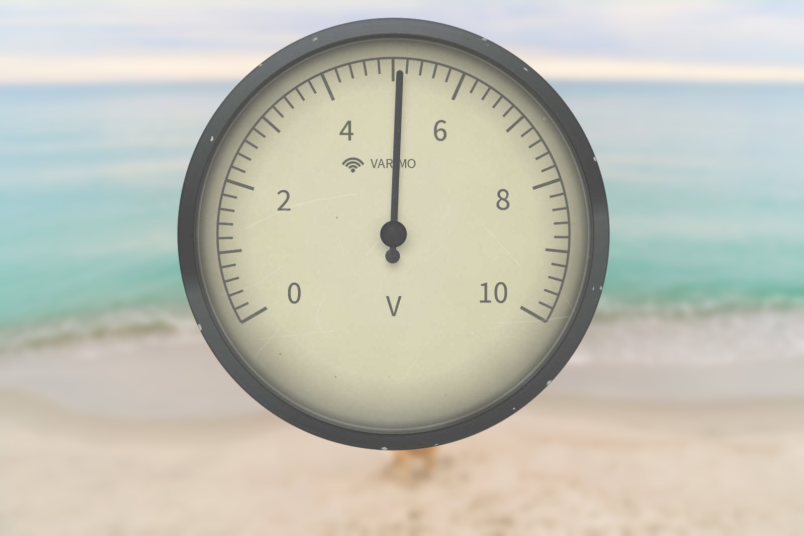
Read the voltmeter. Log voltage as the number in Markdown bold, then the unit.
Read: **5.1** V
